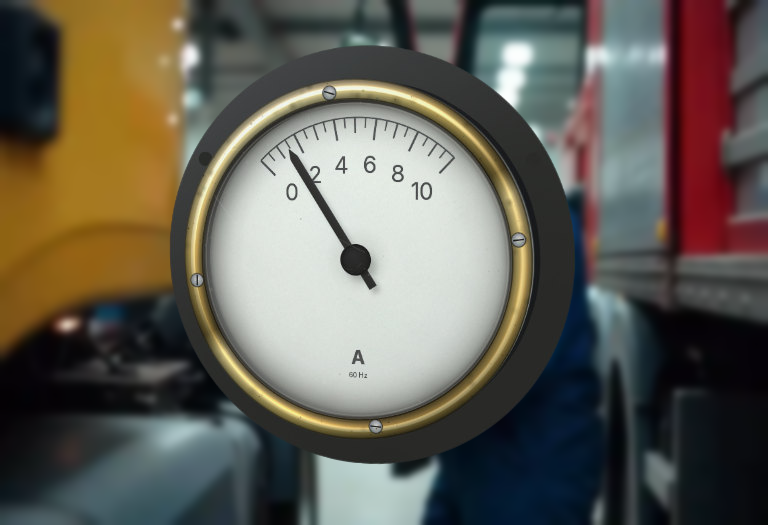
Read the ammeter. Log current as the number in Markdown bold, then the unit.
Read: **1.5** A
